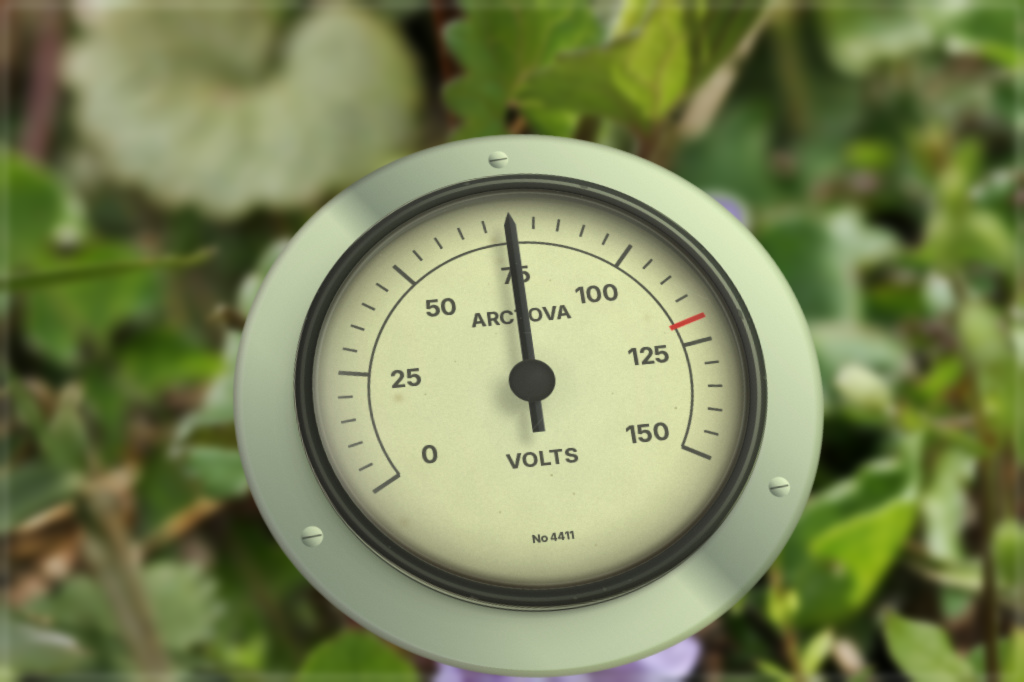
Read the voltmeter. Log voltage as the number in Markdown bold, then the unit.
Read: **75** V
